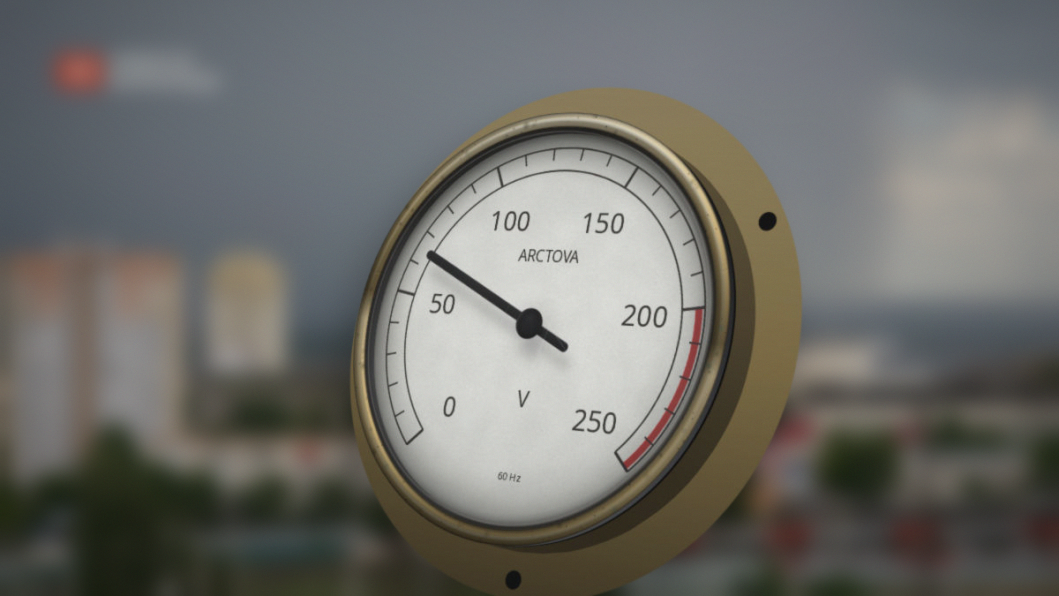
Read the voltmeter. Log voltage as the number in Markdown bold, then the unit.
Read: **65** V
